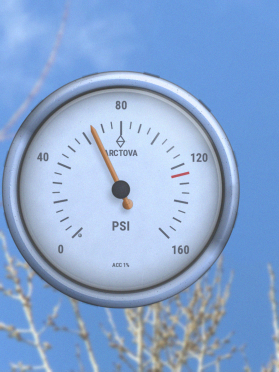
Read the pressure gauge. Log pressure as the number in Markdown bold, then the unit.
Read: **65** psi
